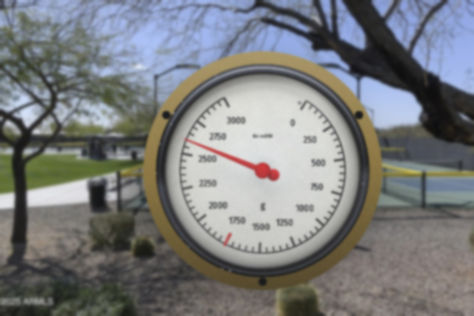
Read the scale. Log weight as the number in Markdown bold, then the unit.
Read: **2600** g
